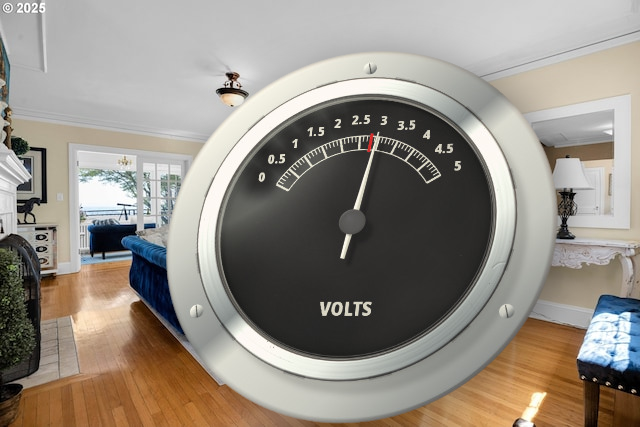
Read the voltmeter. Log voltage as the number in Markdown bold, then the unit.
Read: **3** V
